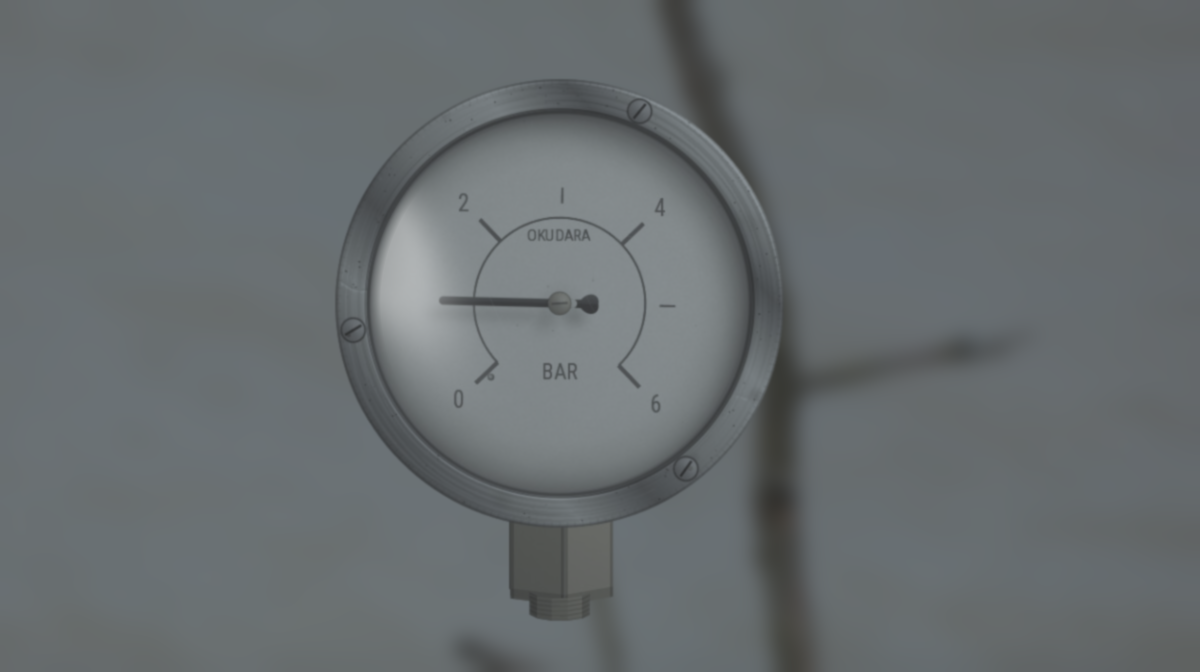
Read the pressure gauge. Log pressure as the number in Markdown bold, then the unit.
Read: **1** bar
